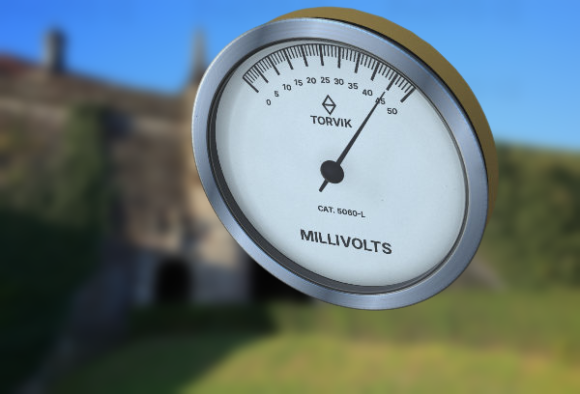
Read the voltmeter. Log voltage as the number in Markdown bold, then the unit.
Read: **45** mV
